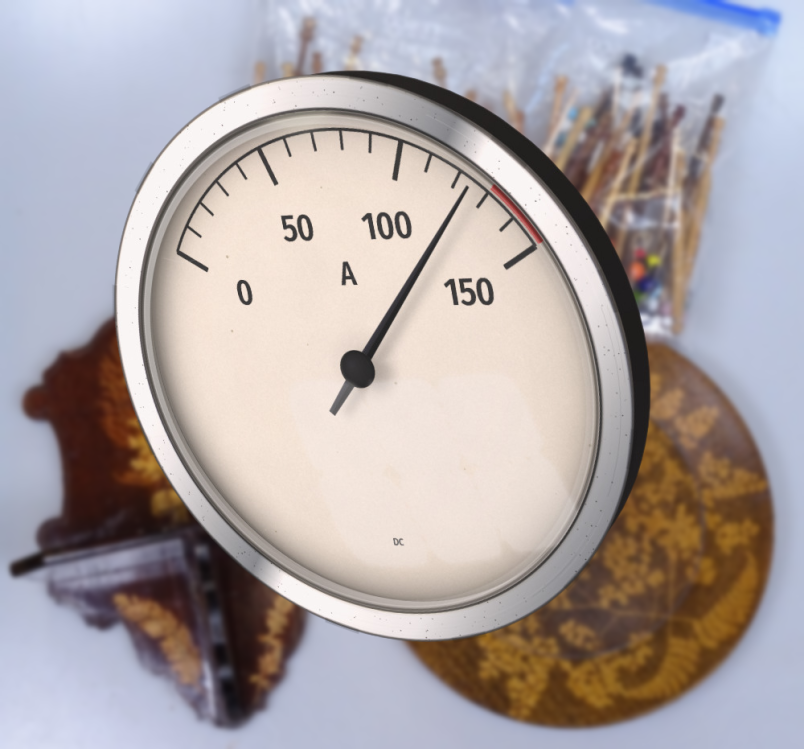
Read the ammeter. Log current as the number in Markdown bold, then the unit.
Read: **125** A
